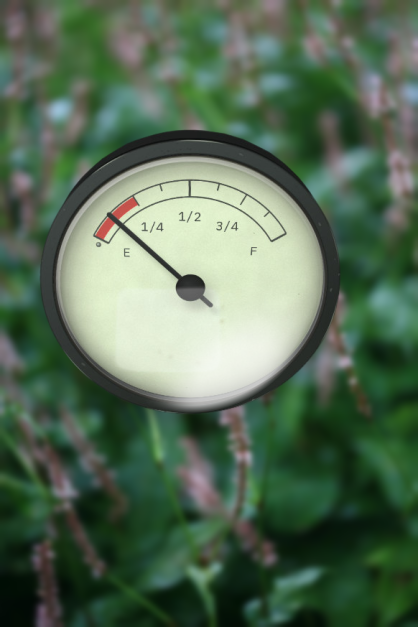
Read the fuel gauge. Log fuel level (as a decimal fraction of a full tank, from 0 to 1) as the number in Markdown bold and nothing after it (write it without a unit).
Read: **0.125**
